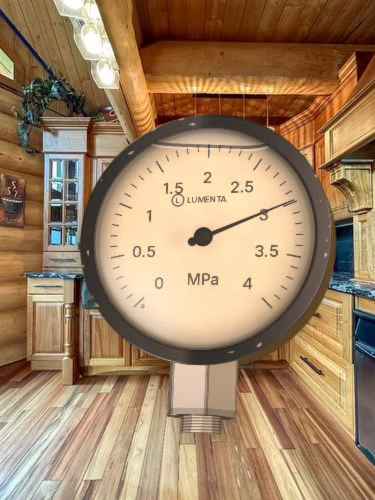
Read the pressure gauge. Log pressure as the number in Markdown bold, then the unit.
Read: **3** MPa
